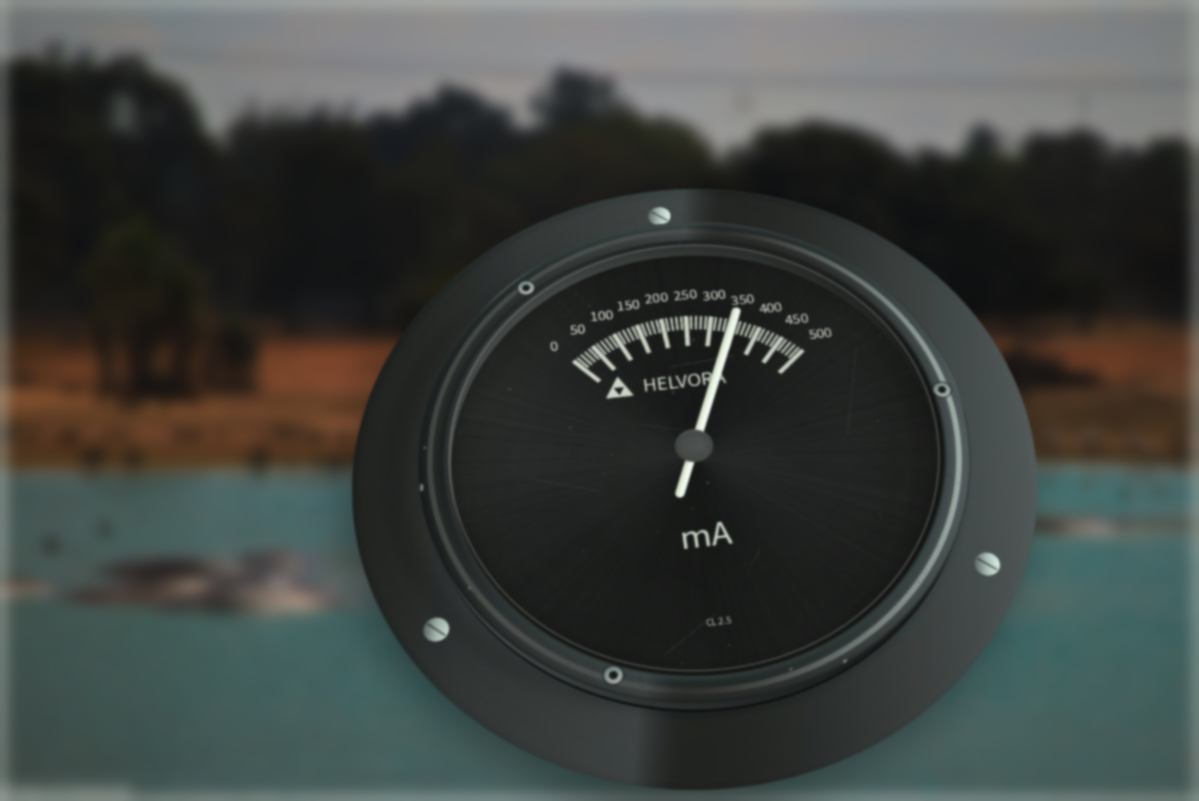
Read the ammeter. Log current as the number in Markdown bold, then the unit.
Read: **350** mA
